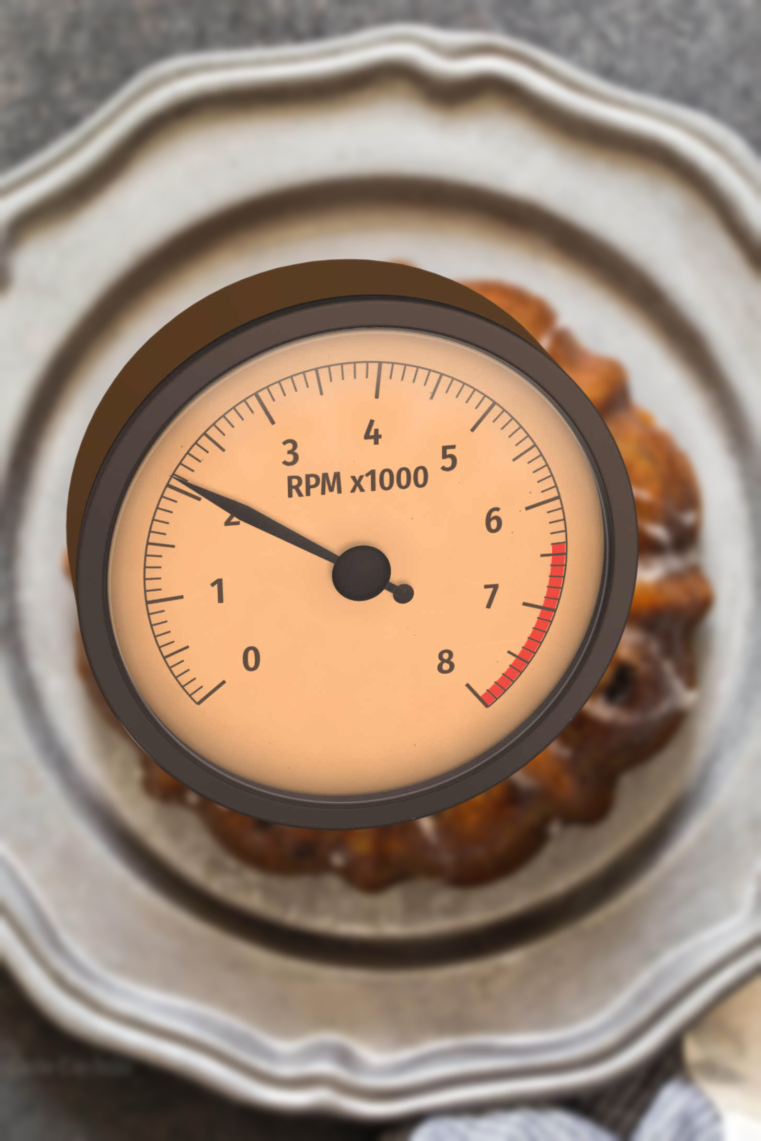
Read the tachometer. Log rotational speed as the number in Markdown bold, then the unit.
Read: **2100** rpm
